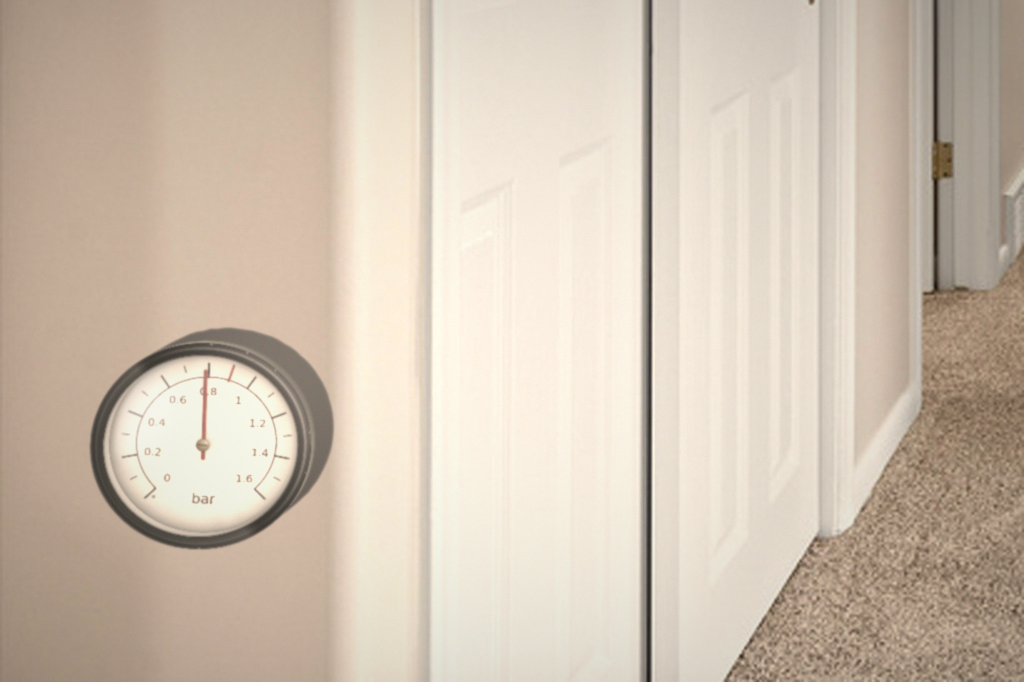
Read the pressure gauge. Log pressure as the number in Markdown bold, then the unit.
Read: **0.8** bar
